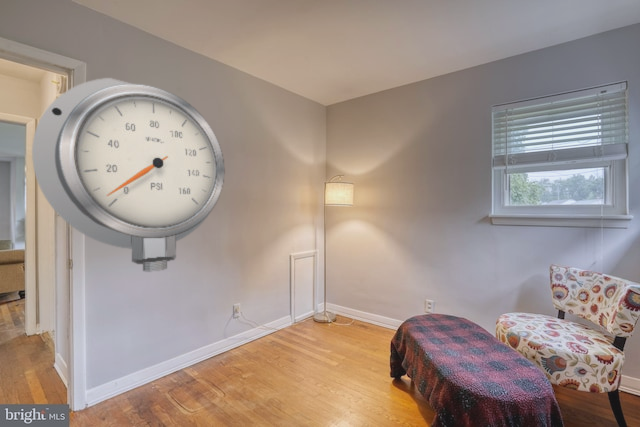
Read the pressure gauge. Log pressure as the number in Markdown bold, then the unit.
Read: **5** psi
